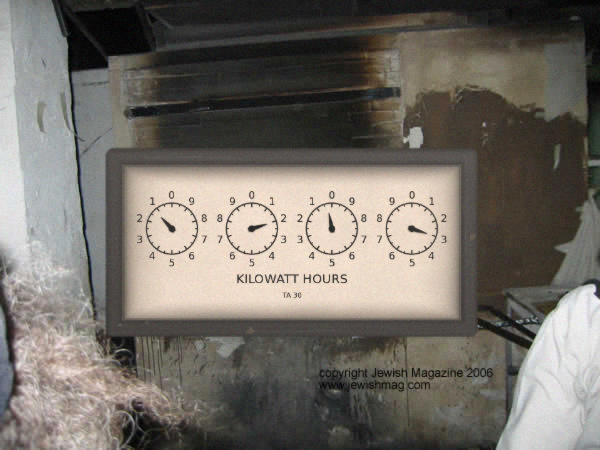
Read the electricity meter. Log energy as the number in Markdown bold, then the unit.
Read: **1203** kWh
